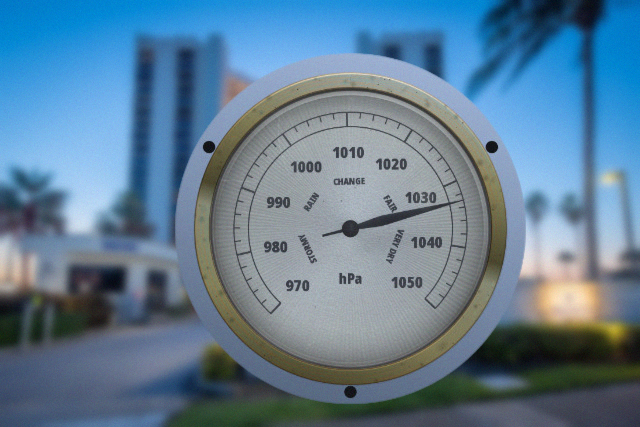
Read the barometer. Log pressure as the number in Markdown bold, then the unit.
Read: **1033** hPa
